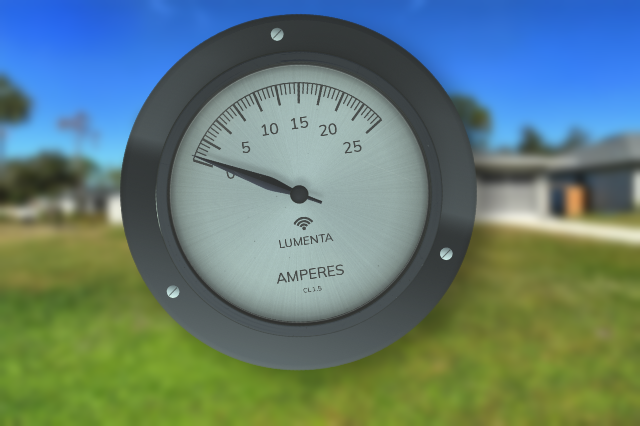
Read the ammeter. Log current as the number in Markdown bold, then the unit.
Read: **0.5** A
